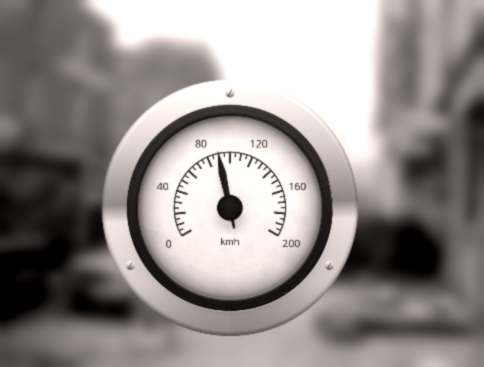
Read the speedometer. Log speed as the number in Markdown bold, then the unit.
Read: **90** km/h
